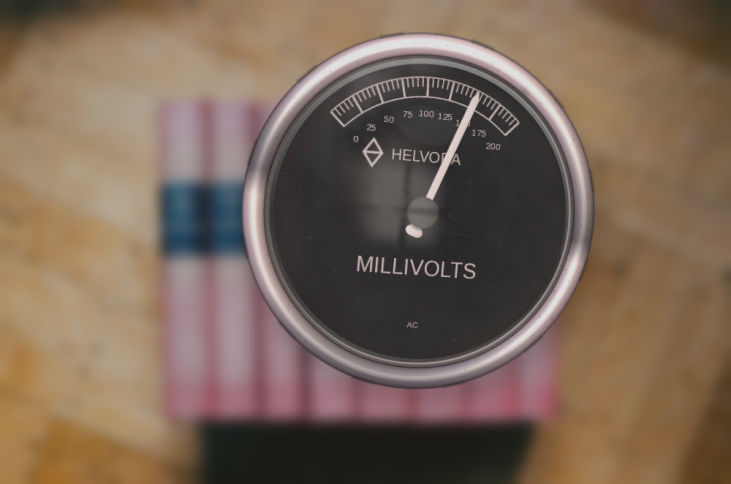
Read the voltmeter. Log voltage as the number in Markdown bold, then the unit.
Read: **150** mV
